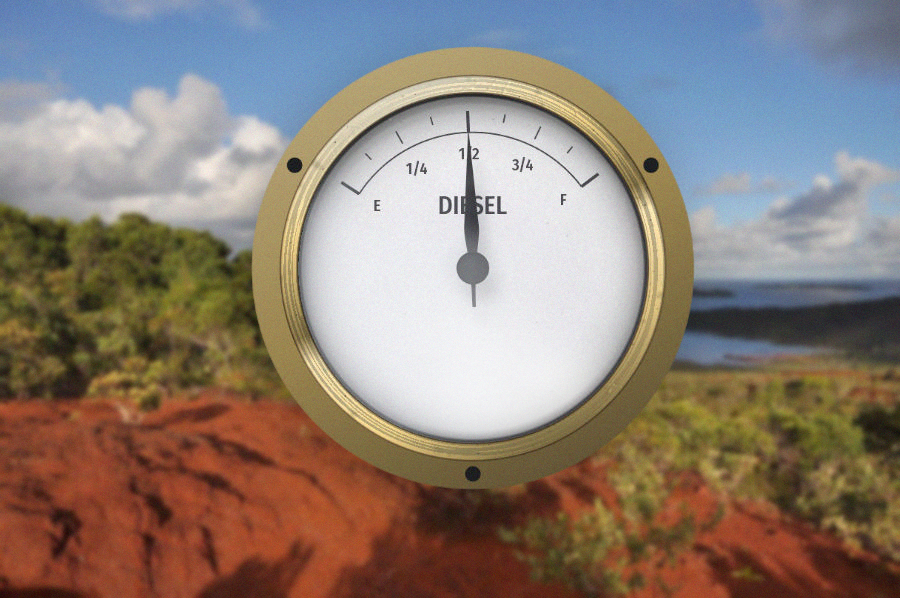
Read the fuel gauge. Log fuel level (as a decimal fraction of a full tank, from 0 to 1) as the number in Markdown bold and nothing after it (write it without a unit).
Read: **0.5**
